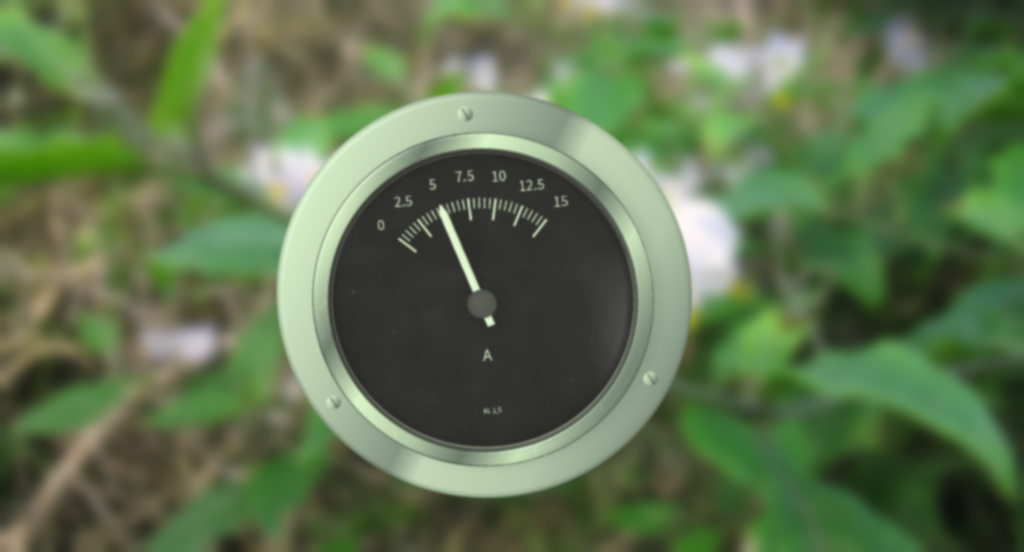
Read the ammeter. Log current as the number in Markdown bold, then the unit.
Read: **5** A
